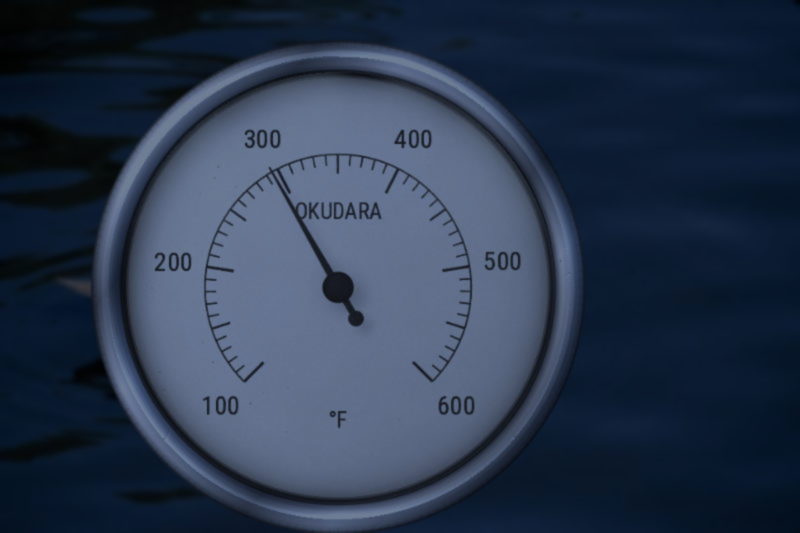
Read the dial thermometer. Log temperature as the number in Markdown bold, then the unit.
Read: **295** °F
